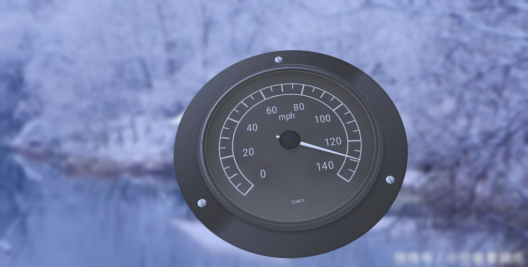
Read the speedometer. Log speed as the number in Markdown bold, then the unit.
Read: **130** mph
